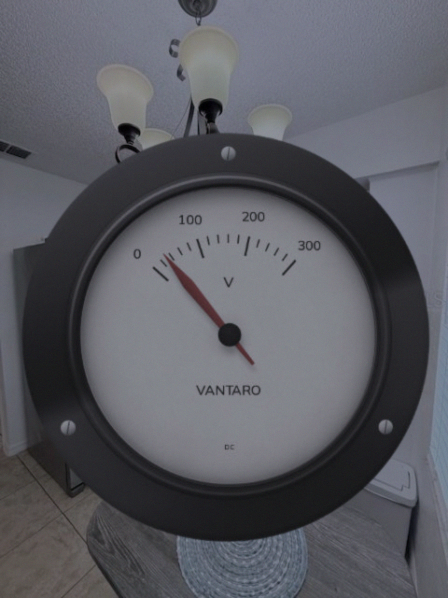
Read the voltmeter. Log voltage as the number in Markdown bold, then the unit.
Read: **30** V
